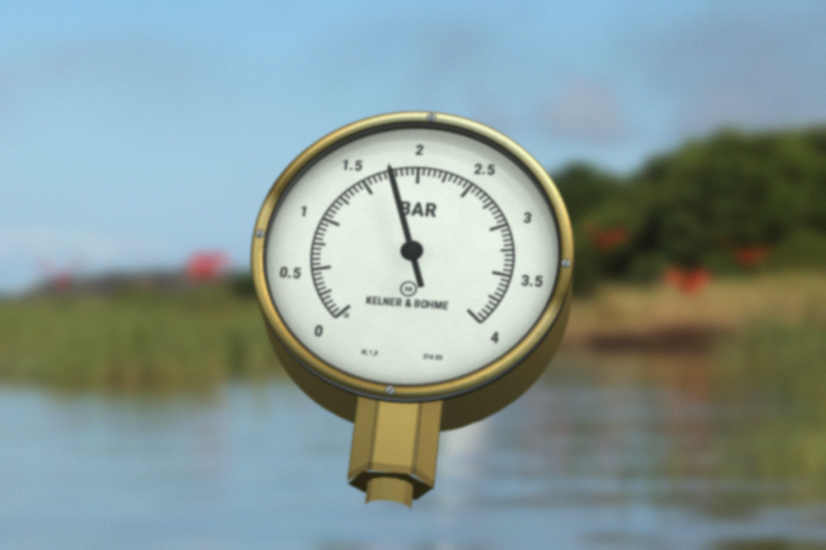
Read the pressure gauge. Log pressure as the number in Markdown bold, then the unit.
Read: **1.75** bar
